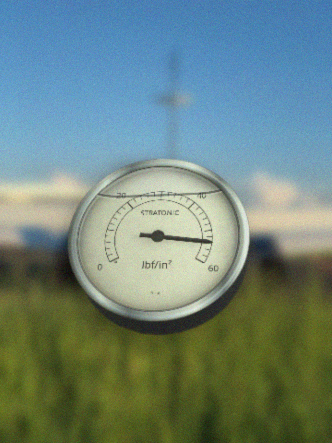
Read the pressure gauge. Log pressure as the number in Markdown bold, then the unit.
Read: **54** psi
